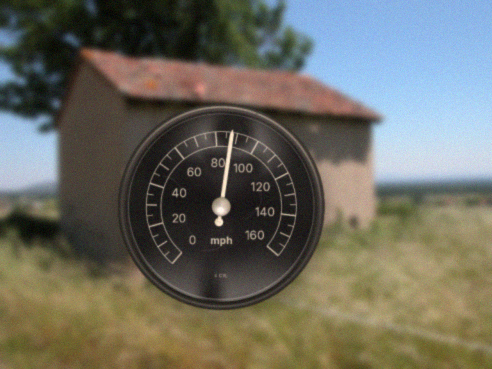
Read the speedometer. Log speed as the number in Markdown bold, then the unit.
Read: **87.5** mph
